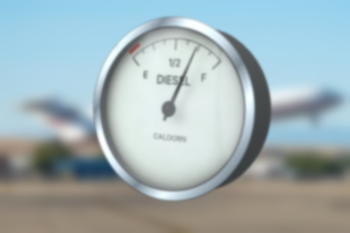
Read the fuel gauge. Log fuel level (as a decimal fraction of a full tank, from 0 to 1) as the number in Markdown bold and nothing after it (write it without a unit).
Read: **0.75**
